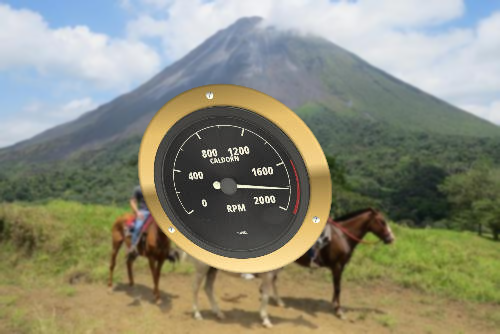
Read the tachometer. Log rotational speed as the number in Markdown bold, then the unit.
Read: **1800** rpm
